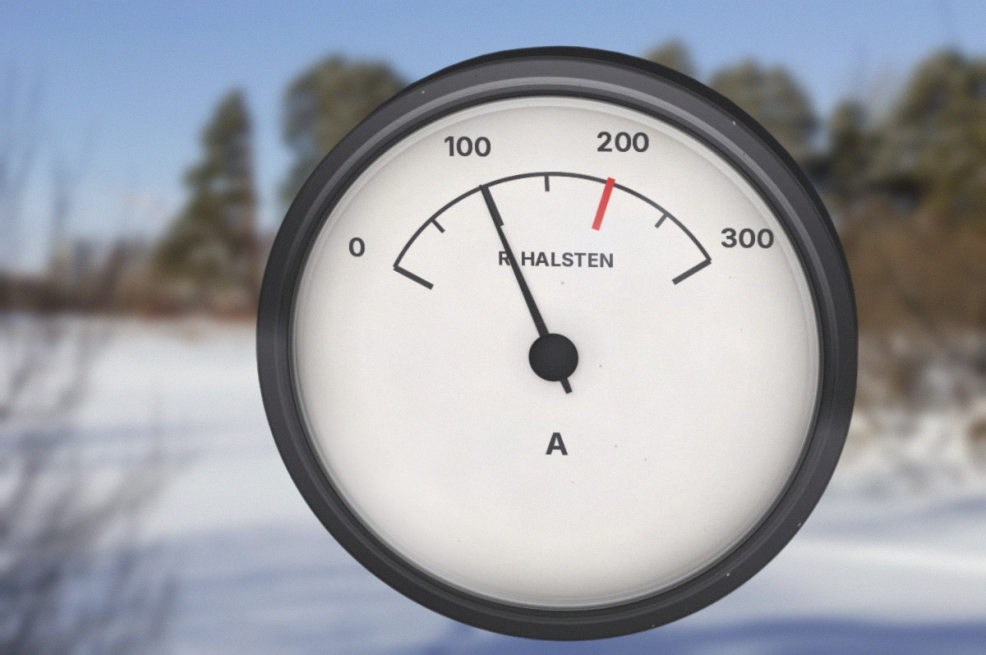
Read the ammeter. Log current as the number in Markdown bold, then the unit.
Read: **100** A
